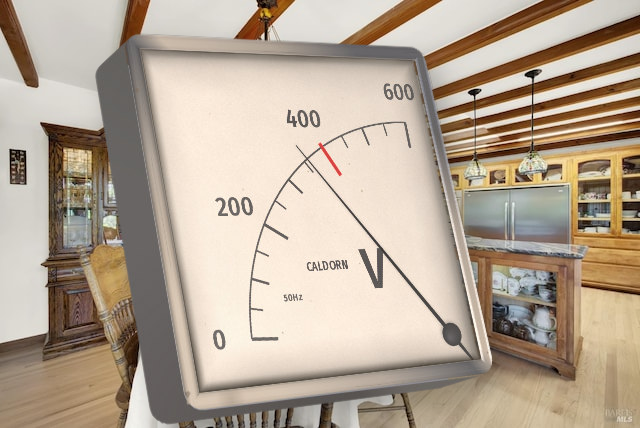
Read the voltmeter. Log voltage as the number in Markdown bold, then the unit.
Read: **350** V
